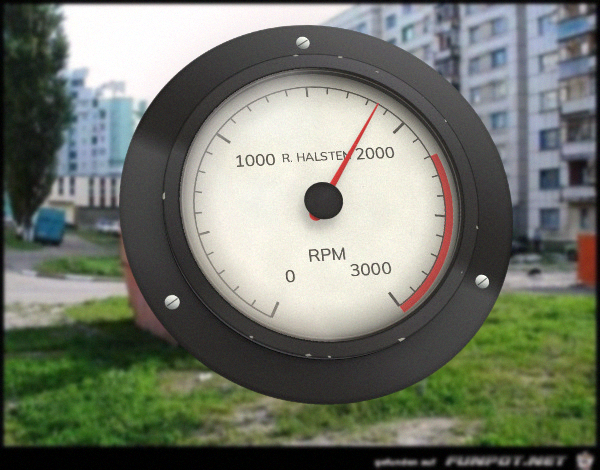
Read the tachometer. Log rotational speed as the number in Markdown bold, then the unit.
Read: **1850** rpm
